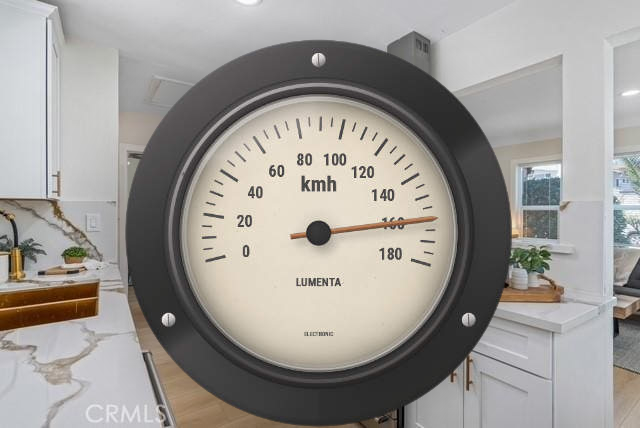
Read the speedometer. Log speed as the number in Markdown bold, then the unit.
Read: **160** km/h
